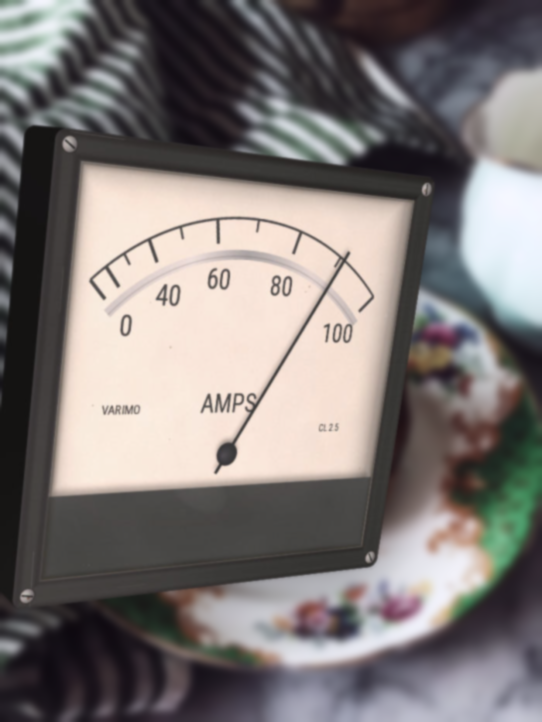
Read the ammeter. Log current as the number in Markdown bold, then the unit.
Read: **90** A
